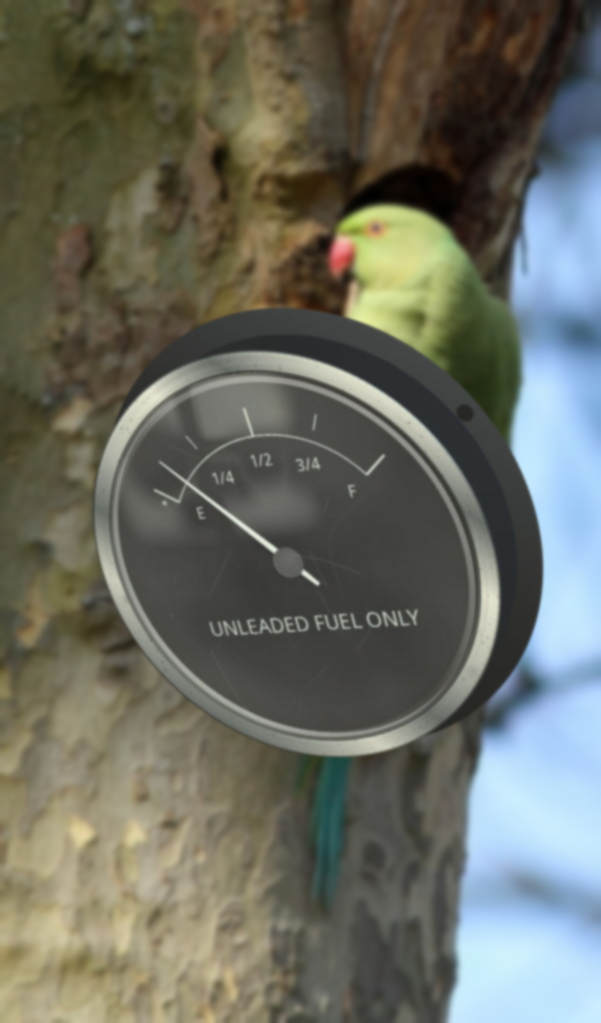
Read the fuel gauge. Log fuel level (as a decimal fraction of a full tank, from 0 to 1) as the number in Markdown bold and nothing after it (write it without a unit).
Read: **0.125**
